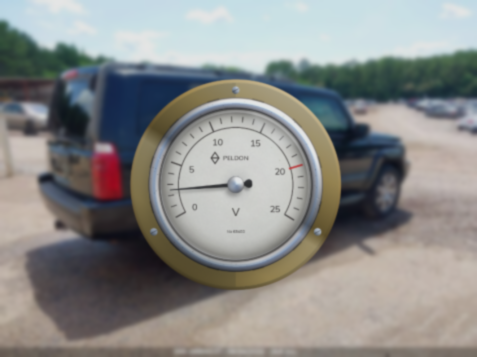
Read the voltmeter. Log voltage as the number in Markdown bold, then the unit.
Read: **2.5** V
